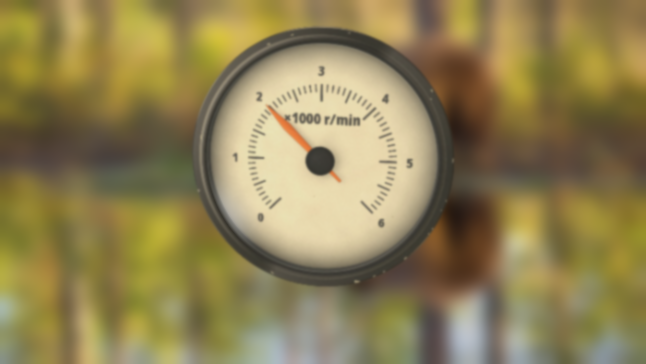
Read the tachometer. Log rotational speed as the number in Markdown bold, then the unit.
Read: **2000** rpm
